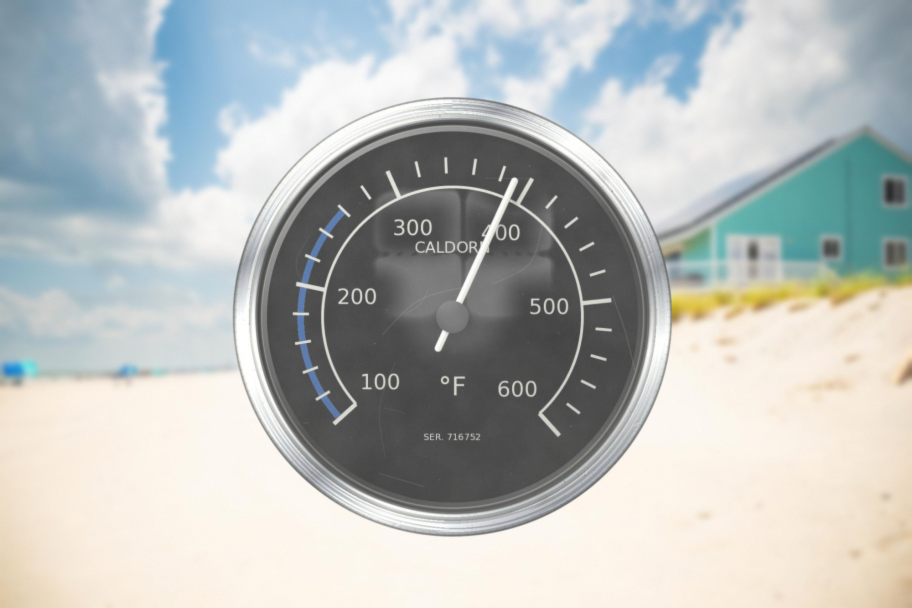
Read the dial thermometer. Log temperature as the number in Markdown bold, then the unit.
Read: **390** °F
